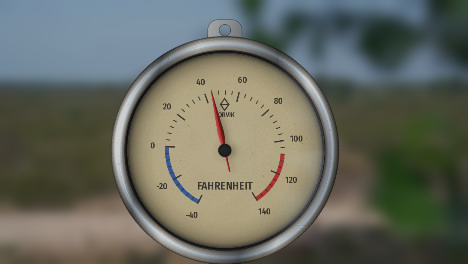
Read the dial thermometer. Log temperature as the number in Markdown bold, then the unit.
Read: **44** °F
